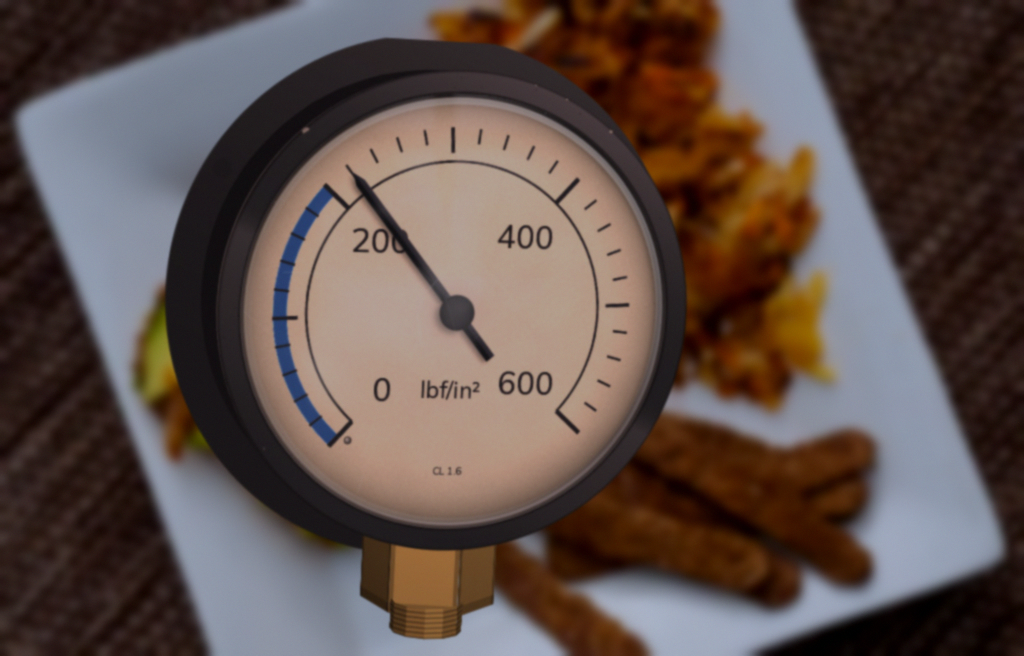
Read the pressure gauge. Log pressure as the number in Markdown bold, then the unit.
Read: **220** psi
